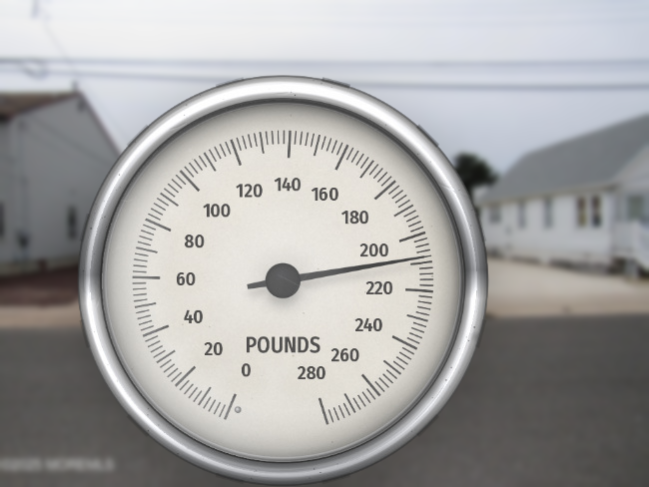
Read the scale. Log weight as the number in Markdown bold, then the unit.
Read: **208** lb
